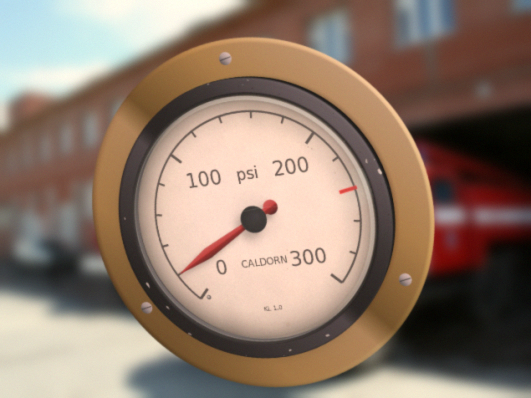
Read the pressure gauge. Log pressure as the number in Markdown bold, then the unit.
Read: **20** psi
